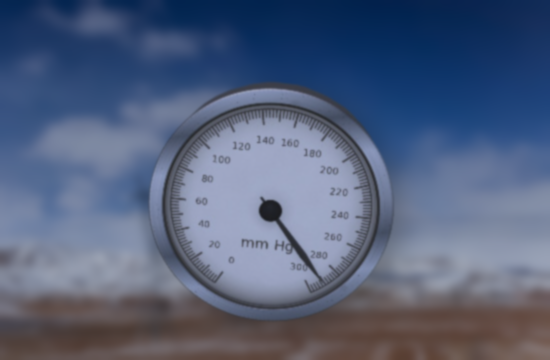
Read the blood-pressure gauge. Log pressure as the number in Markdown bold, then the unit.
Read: **290** mmHg
